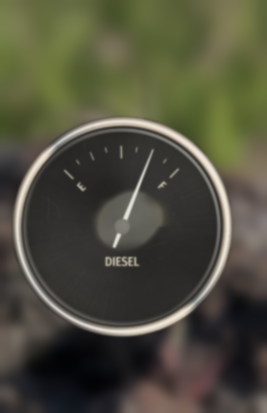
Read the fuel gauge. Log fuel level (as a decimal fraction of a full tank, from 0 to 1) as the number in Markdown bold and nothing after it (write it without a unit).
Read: **0.75**
